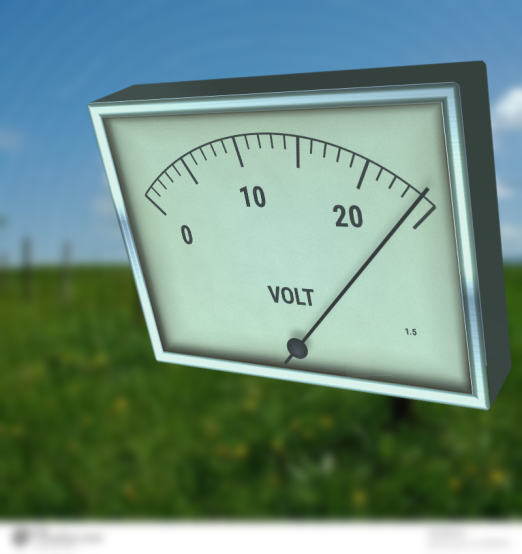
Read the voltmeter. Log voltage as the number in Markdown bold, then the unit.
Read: **24** V
